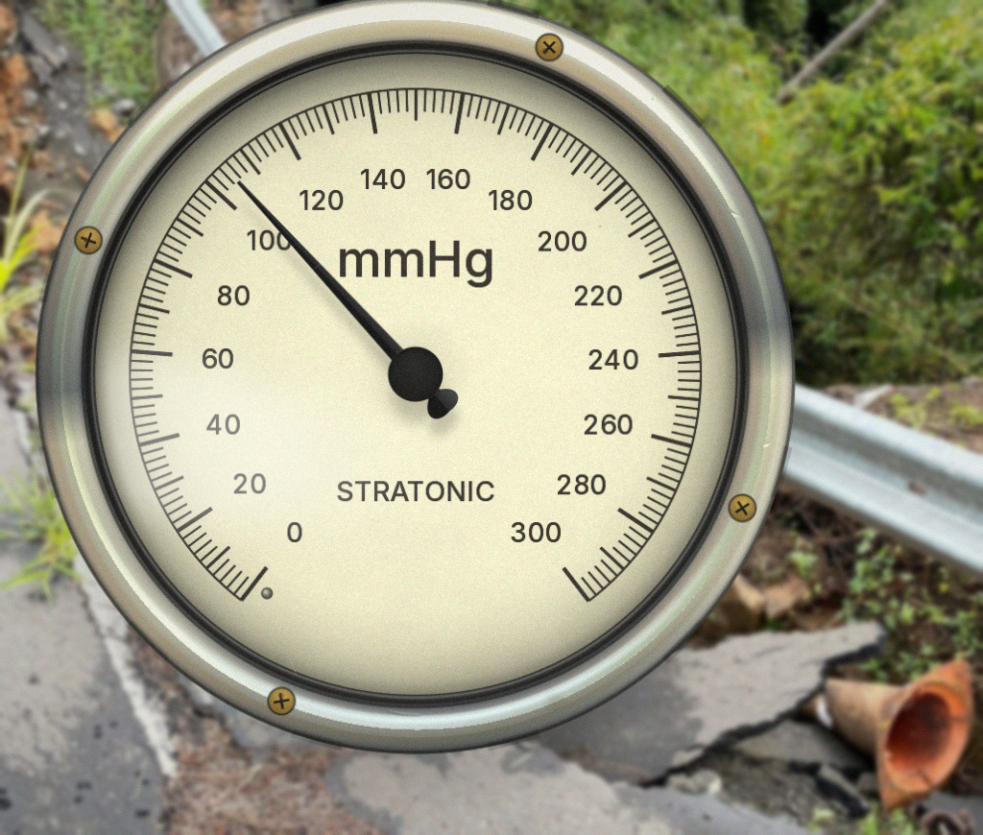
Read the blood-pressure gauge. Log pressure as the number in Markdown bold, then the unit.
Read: **105** mmHg
